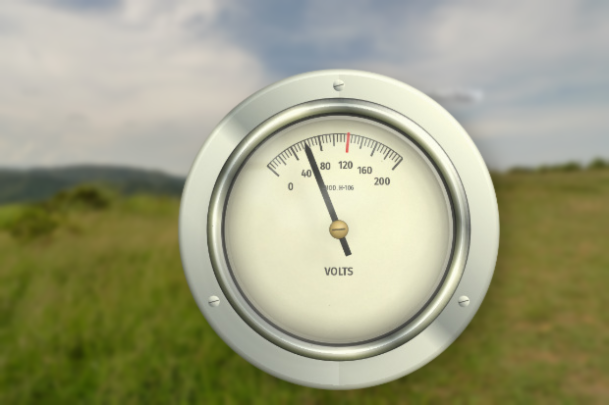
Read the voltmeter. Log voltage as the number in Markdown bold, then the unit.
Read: **60** V
